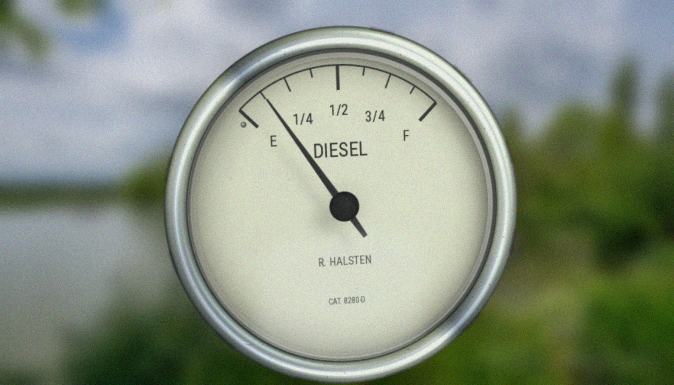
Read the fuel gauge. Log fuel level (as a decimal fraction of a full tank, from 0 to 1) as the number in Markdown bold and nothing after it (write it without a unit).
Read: **0.125**
